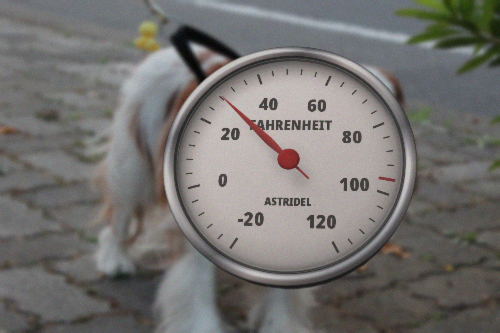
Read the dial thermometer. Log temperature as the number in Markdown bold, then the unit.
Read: **28** °F
